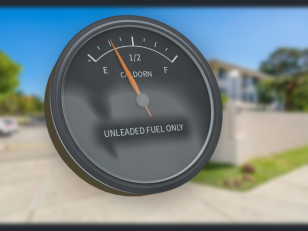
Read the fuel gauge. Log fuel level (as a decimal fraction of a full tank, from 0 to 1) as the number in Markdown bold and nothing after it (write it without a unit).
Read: **0.25**
